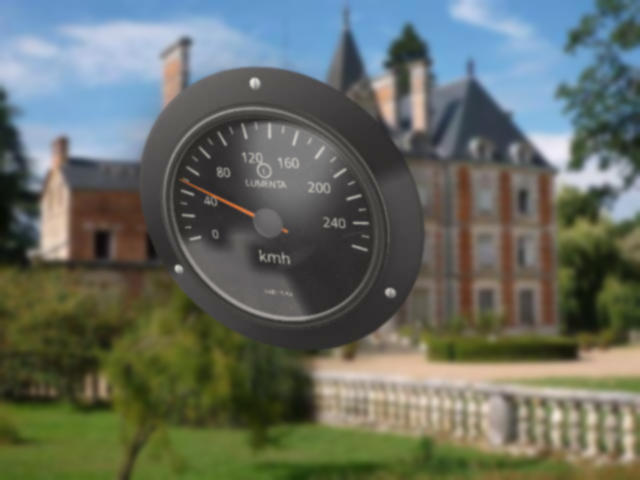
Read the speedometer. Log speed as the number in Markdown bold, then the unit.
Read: **50** km/h
